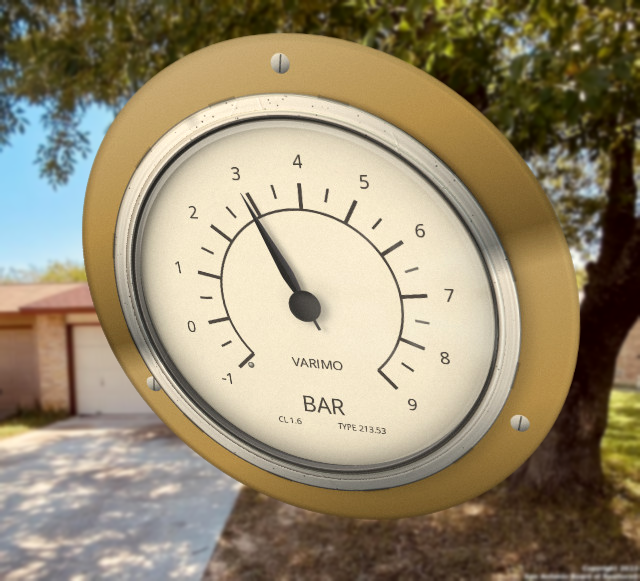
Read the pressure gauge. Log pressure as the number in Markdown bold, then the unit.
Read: **3** bar
